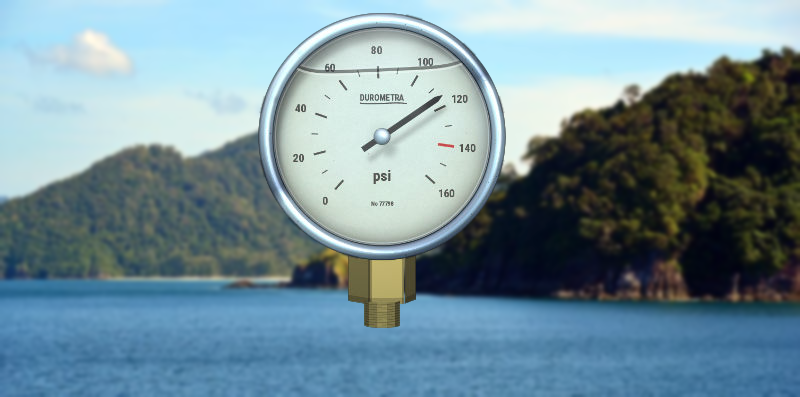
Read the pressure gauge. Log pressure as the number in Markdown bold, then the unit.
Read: **115** psi
